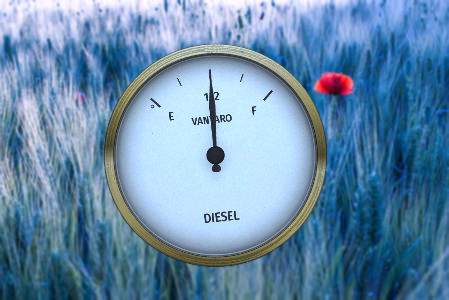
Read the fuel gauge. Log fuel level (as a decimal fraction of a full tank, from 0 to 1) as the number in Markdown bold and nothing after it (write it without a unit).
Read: **0.5**
